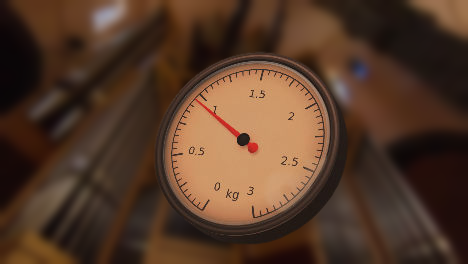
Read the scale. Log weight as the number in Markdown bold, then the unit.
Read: **0.95** kg
